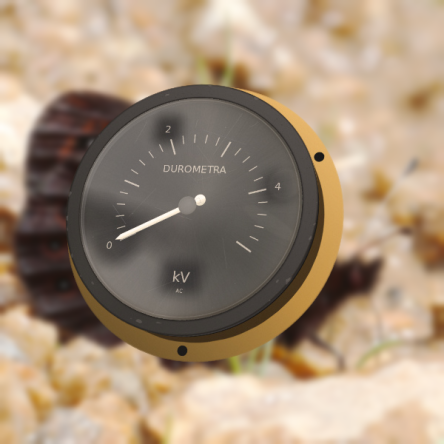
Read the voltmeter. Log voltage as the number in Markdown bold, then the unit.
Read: **0** kV
